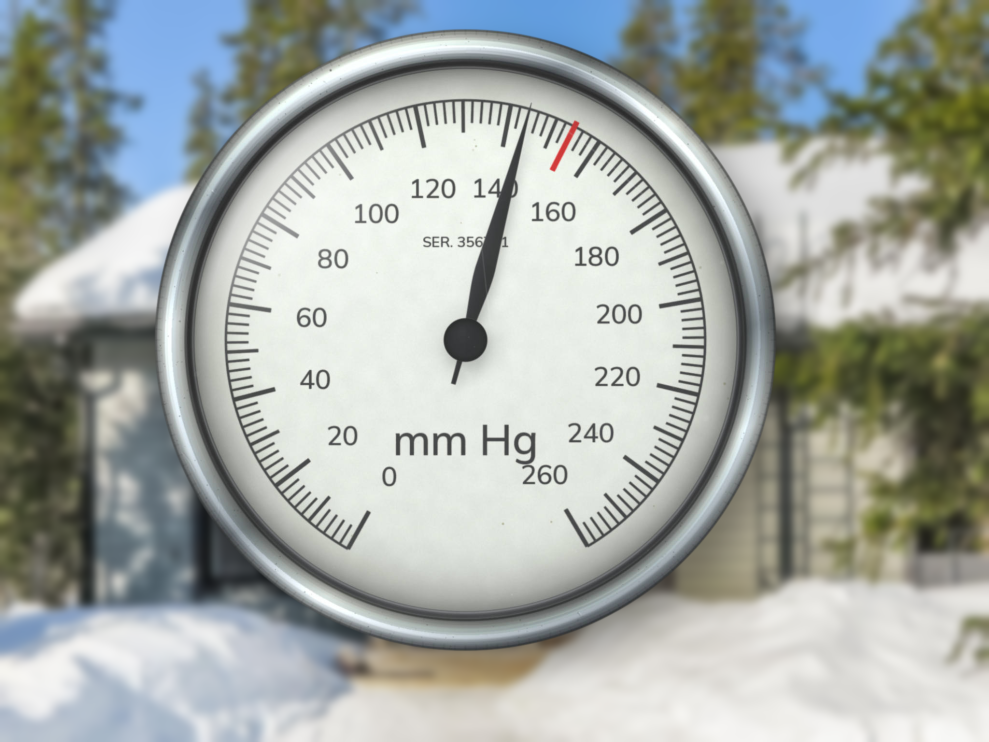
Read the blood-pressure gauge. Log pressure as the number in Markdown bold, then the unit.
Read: **144** mmHg
